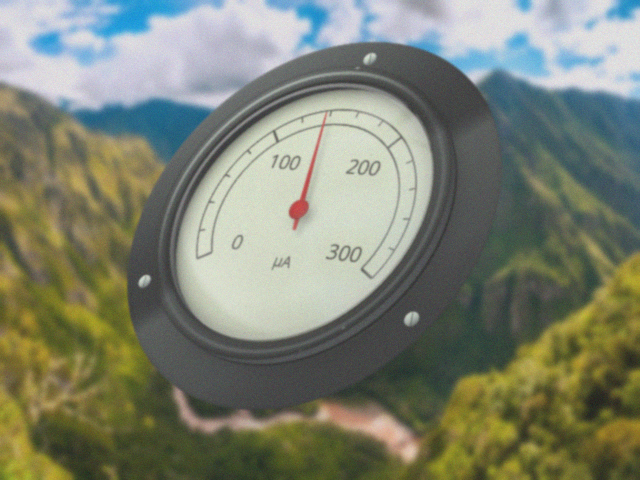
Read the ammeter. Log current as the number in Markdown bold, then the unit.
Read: **140** µA
